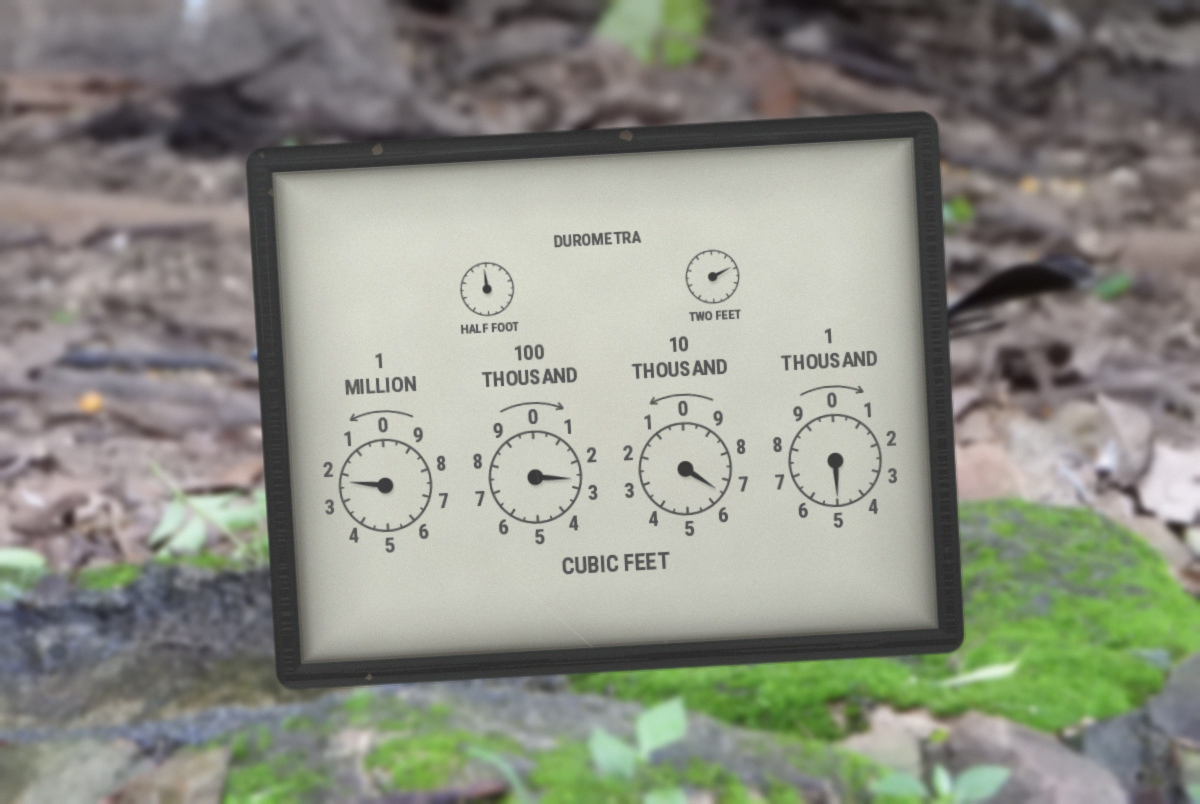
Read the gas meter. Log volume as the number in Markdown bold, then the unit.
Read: **226500** ft³
